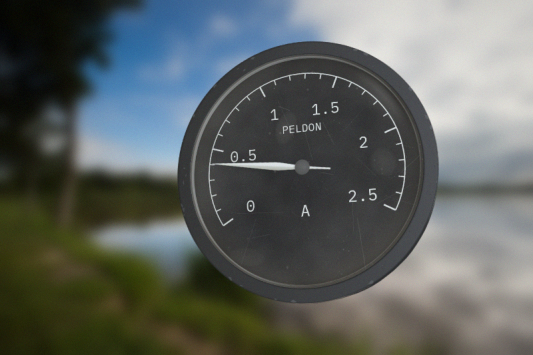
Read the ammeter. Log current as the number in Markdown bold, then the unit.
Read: **0.4** A
